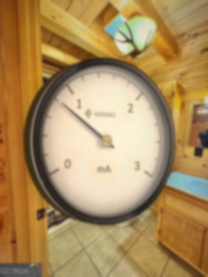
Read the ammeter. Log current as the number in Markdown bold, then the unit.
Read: **0.8** mA
